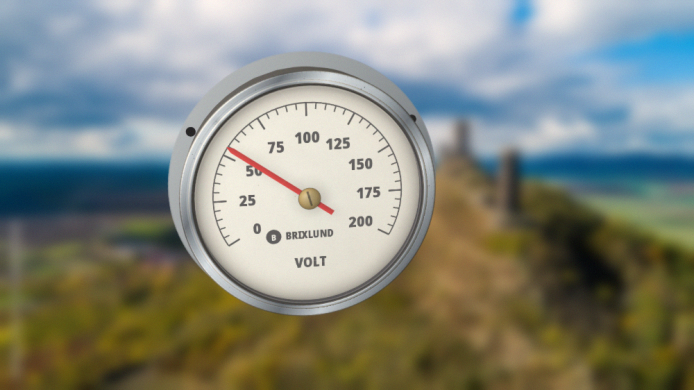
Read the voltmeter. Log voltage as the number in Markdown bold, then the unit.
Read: **55** V
